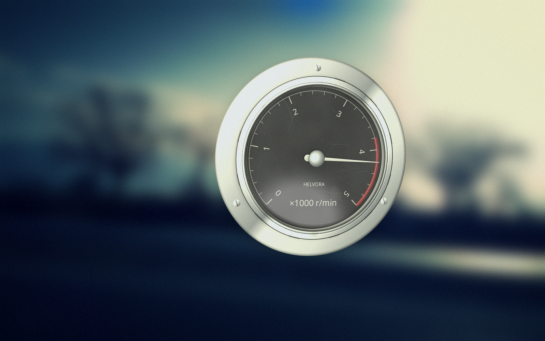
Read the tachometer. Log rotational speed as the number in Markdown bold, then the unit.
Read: **4200** rpm
